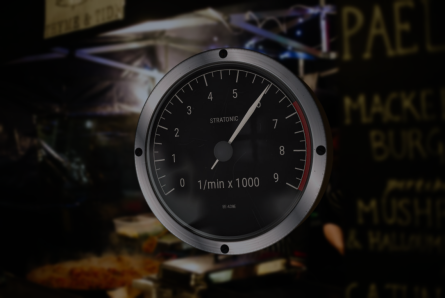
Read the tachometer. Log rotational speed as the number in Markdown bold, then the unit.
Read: **6000** rpm
